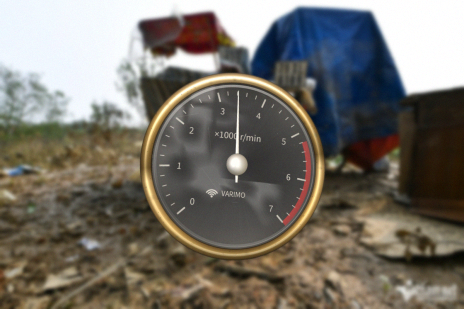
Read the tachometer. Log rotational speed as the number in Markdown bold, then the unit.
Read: **3400** rpm
